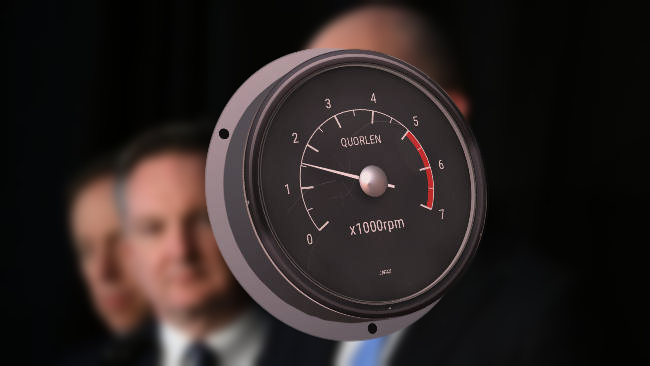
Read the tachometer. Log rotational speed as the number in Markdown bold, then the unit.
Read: **1500** rpm
